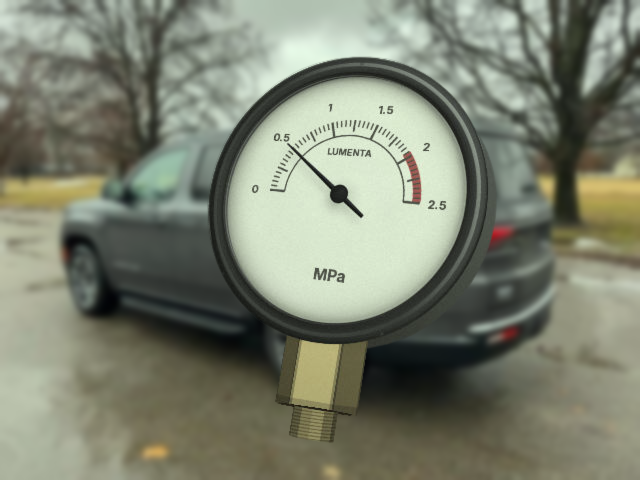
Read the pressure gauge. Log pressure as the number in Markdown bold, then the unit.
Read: **0.5** MPa
